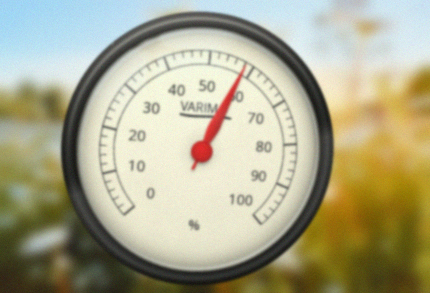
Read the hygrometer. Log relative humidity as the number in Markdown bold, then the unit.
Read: **58** %
